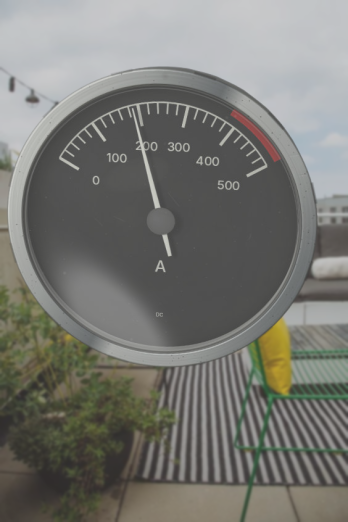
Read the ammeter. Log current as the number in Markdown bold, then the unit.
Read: **190** A
